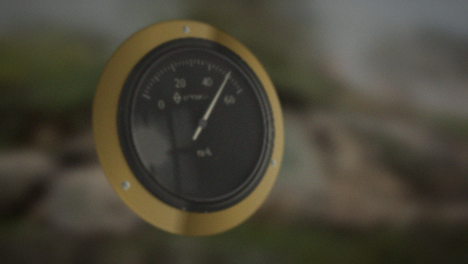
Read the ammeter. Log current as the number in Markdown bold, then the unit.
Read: **50** mA
